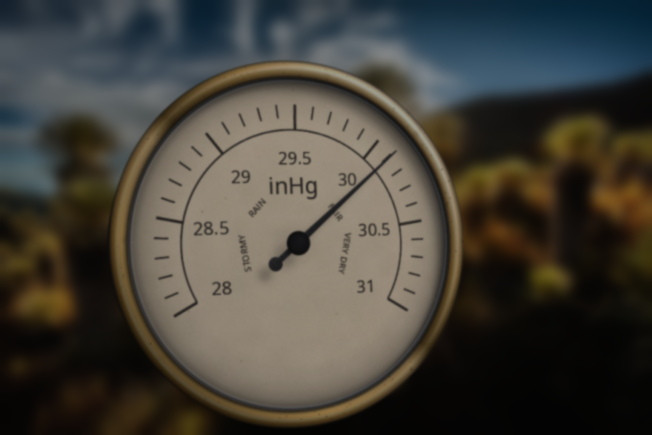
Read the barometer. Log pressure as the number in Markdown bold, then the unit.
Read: **30.1** inHg
